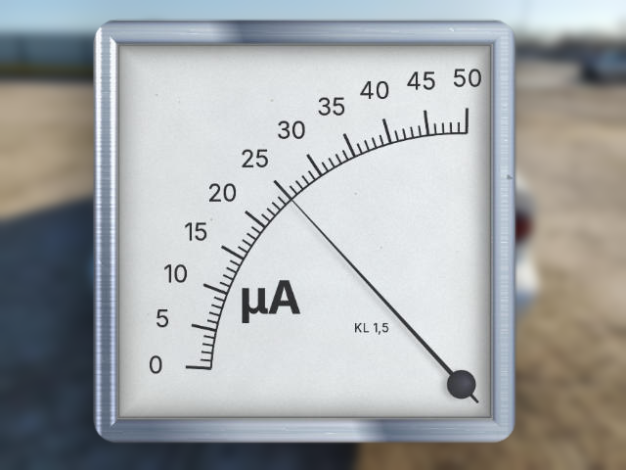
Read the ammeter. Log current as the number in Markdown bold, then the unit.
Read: **25** µA
